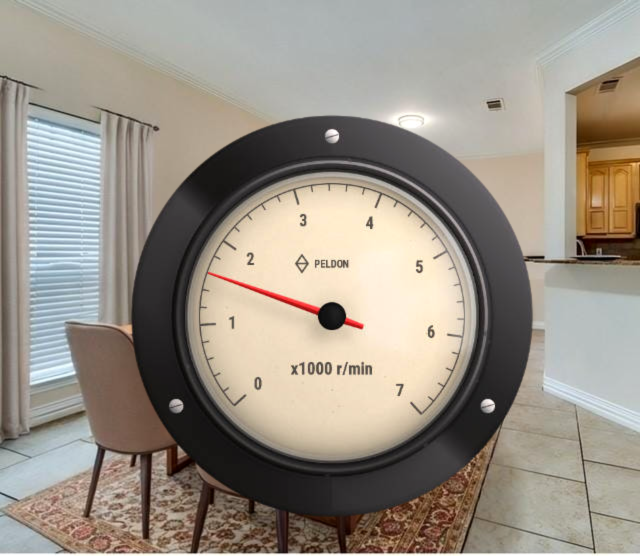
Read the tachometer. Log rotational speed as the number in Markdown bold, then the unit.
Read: **1600** rpm
